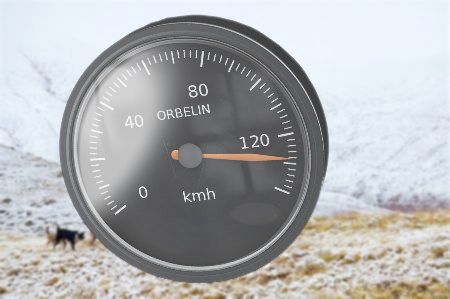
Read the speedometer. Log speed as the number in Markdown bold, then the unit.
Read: **128** km/h
